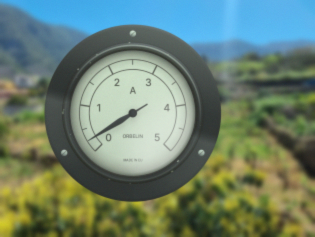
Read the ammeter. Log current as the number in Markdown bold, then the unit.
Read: **0.25** A
